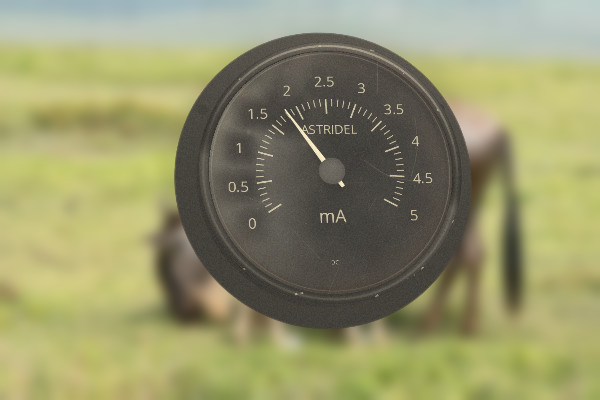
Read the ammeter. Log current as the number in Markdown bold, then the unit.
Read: **1.8** mA
